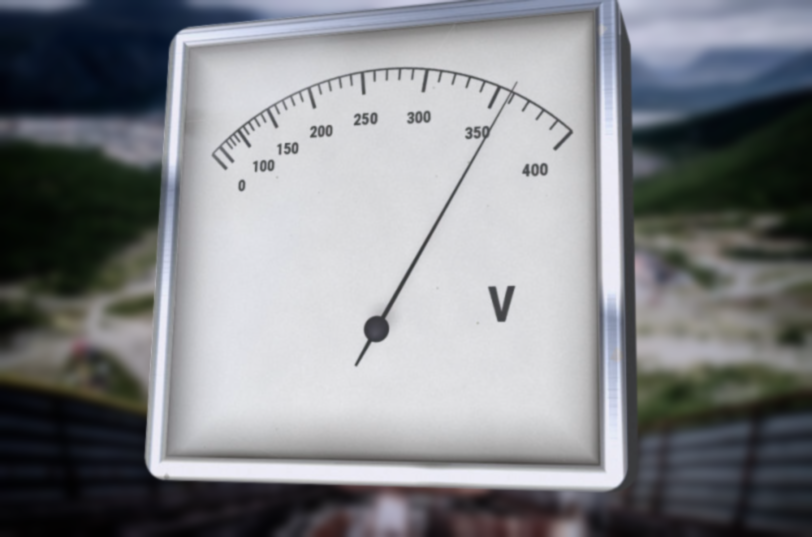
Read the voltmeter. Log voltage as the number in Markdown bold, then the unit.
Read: **360** V
